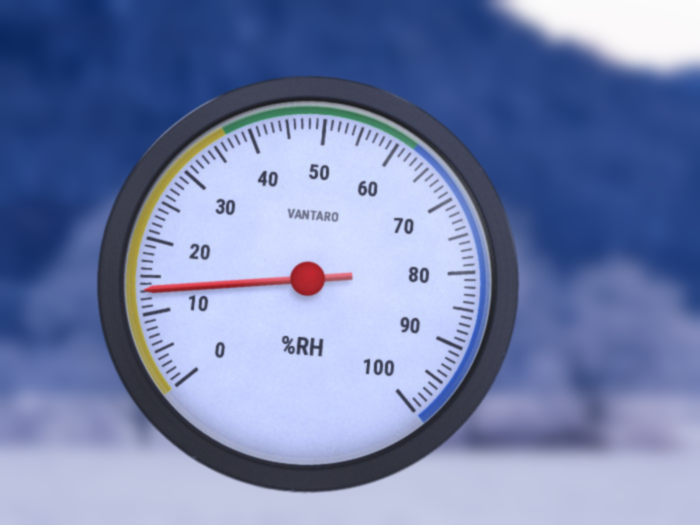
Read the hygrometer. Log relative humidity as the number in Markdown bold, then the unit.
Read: **13** %
